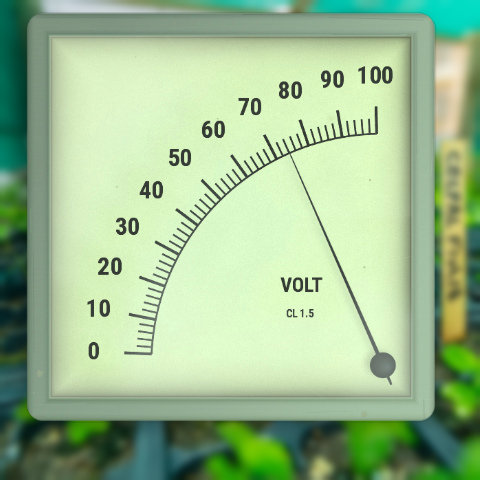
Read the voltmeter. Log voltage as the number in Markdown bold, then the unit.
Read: **74** V
